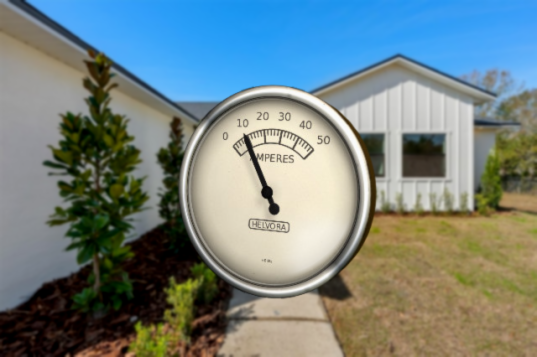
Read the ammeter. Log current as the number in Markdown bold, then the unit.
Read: **10** A
